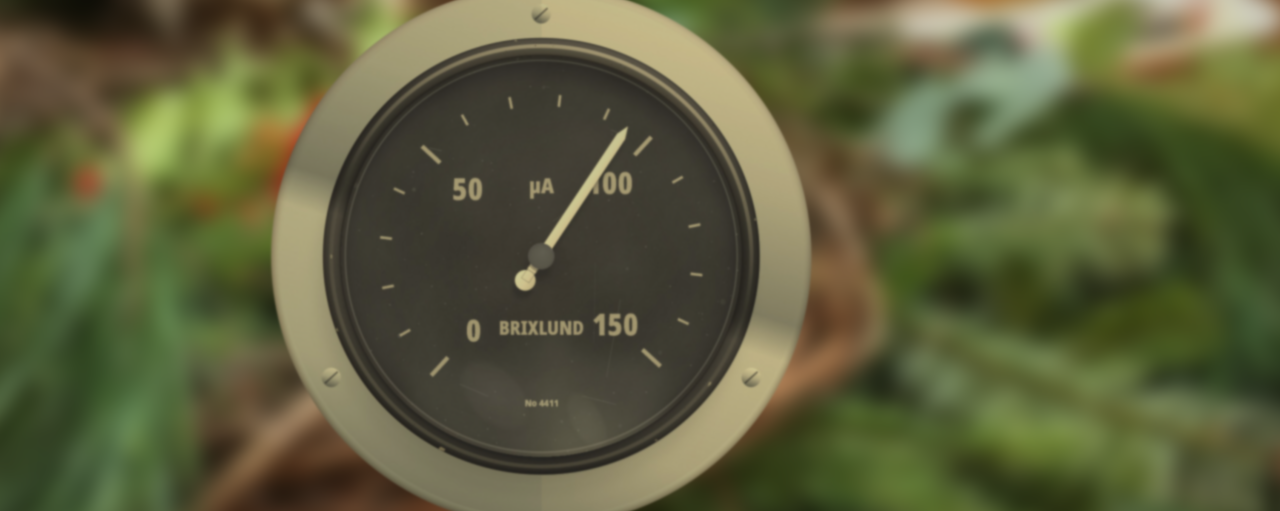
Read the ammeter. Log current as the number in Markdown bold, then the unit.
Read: **95** µA
